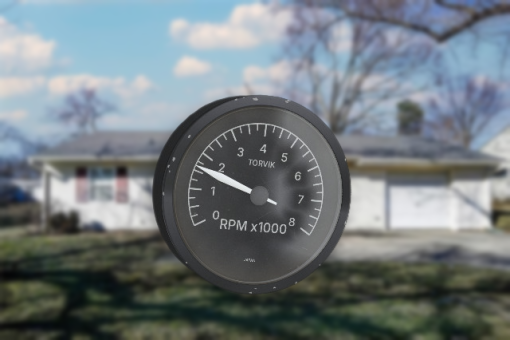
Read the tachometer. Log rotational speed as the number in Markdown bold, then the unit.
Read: **1625** rpm
